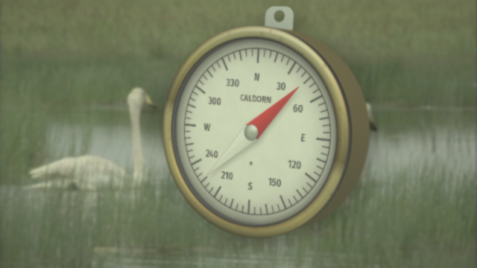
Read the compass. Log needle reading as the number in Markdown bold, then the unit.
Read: **45** °
